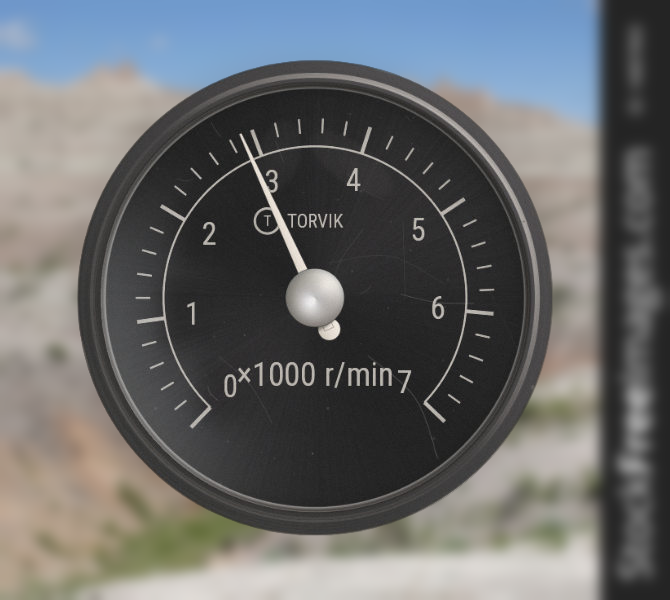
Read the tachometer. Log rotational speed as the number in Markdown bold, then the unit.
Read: **2900** rpm
